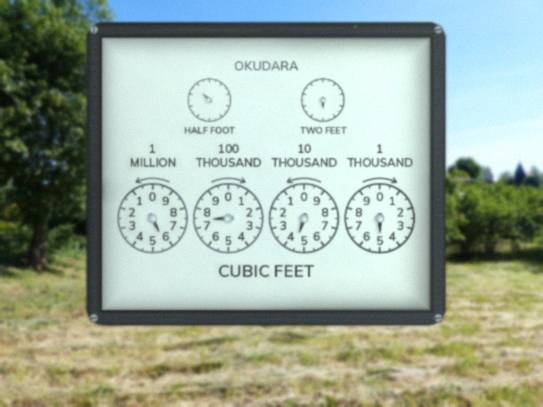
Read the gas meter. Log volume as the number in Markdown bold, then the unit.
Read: **574500** ft³
